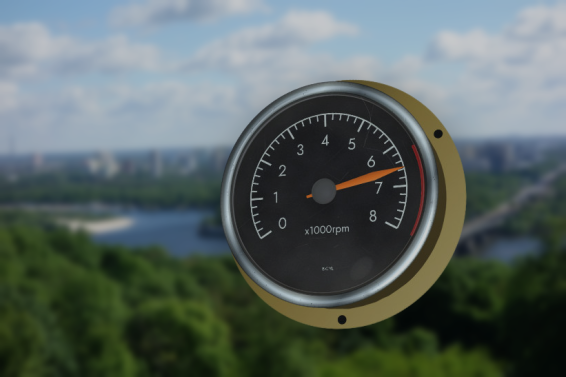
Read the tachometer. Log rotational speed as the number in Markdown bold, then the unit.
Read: **6600** rpm
